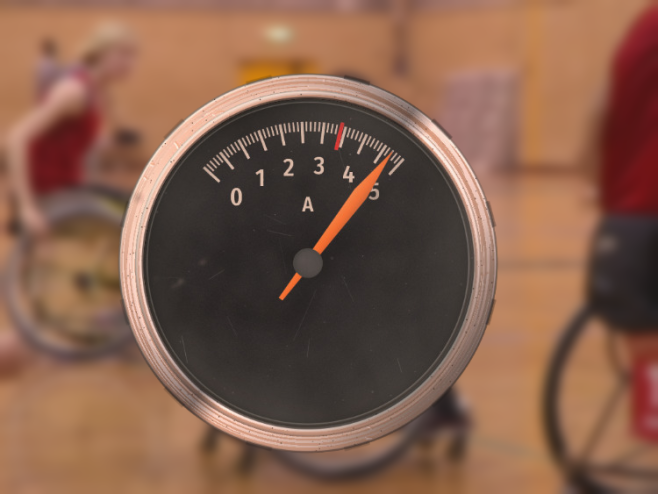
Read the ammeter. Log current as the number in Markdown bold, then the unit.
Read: **4.7** A
